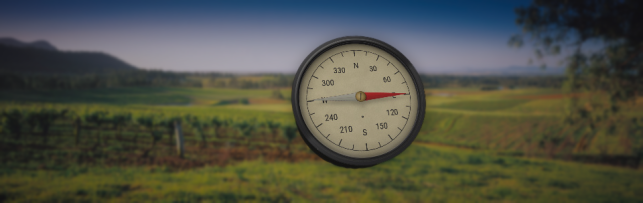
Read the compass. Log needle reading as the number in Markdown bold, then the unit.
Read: **90** °
